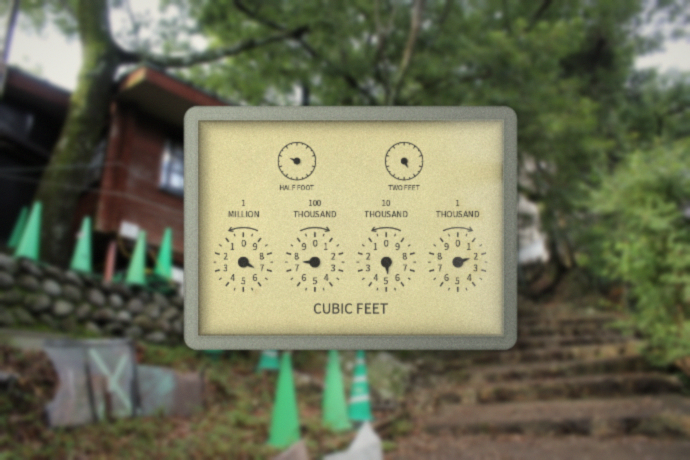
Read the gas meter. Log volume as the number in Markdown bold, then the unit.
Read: **675200** ft³
